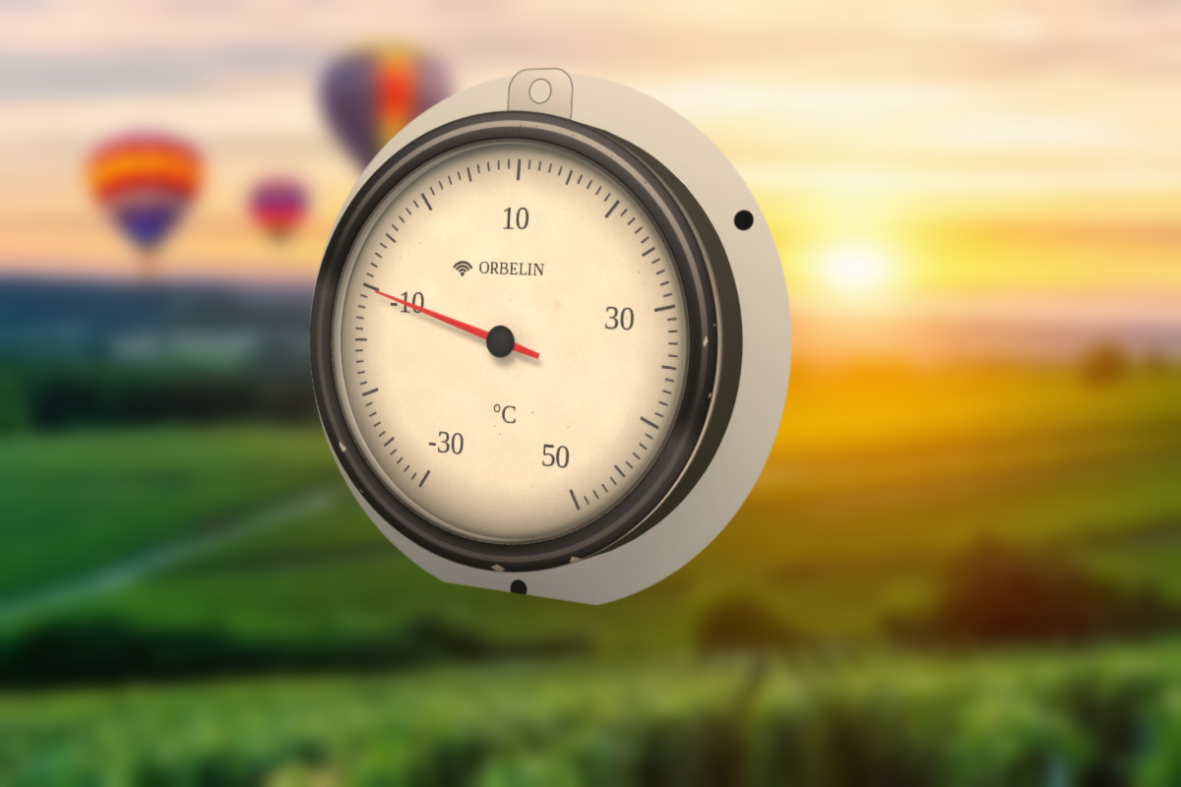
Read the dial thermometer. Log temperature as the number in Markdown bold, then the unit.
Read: **-10** °C
